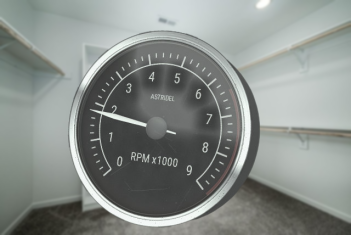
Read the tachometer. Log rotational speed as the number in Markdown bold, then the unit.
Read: **1800** rpm
